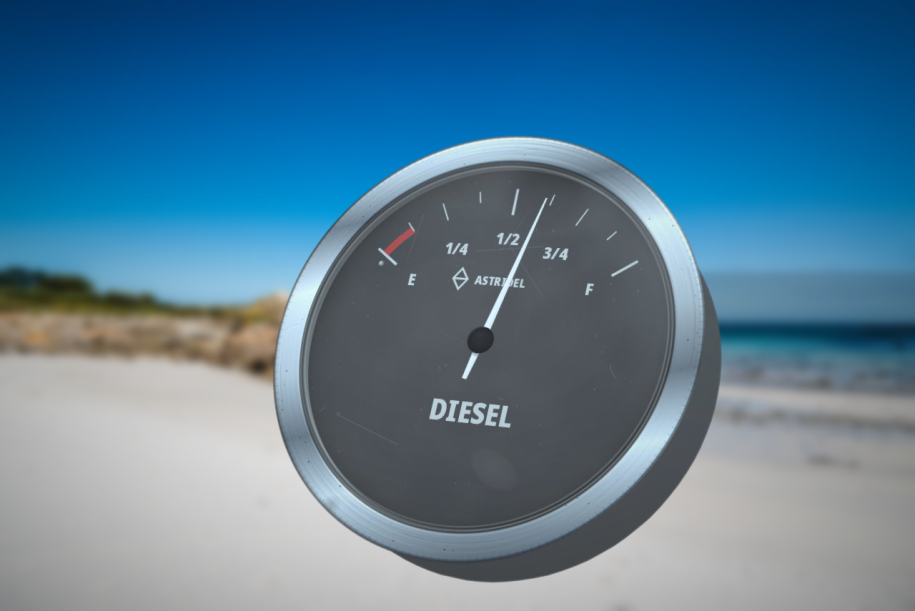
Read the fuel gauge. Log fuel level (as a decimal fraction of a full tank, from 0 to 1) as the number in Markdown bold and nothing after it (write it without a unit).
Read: **0.625**
